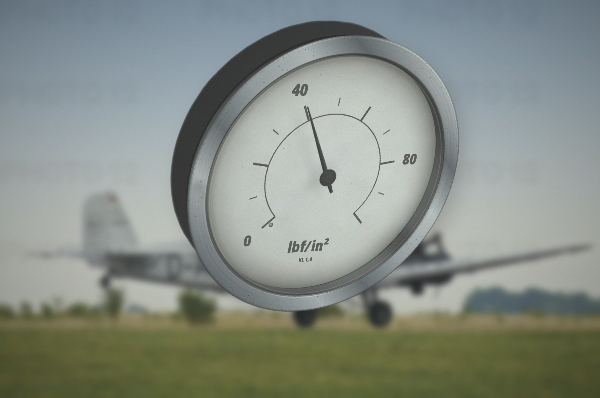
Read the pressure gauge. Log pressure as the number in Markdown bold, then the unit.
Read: **40** psi
